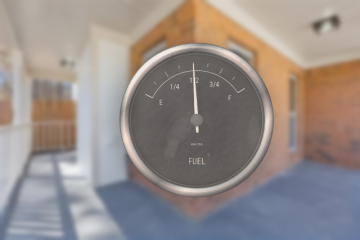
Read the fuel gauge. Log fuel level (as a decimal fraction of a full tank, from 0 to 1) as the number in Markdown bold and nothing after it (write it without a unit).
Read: **0.5**
